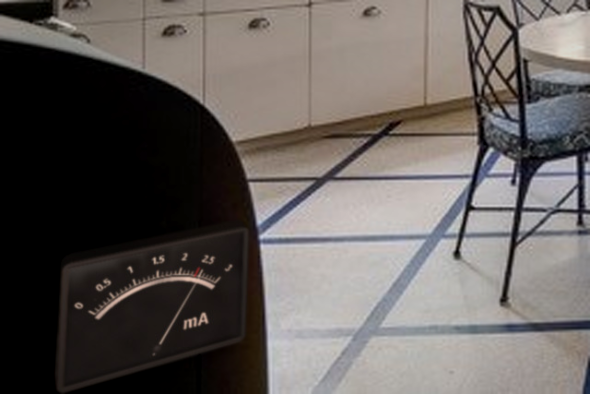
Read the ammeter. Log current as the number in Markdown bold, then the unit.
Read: **2.5** mA
